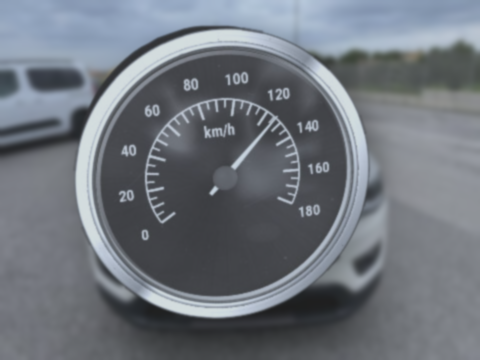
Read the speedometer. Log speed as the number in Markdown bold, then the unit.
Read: **125** km/h
